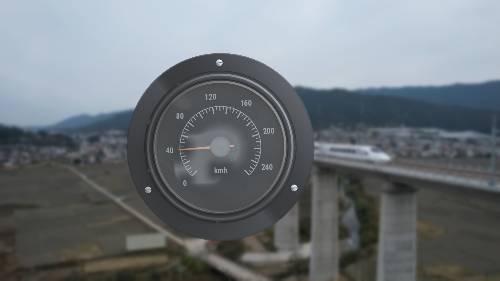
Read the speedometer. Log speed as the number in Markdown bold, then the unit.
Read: **40** km/h
